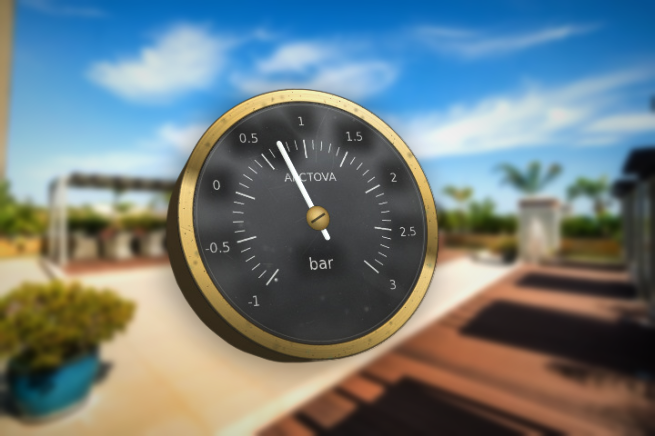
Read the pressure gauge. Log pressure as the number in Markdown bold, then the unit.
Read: **0.7** bar
